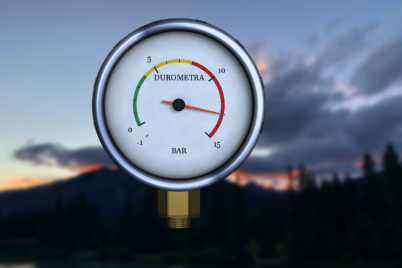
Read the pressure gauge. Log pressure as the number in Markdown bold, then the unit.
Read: **13** bar
